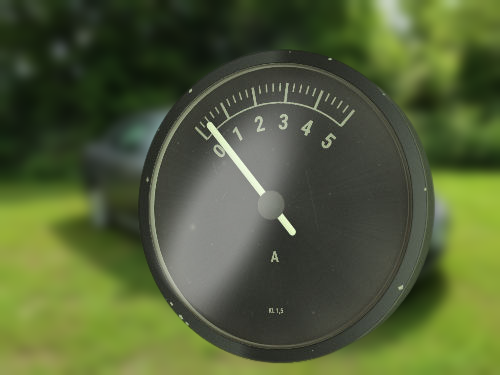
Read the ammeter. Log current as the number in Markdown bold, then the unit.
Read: **0.4** A
